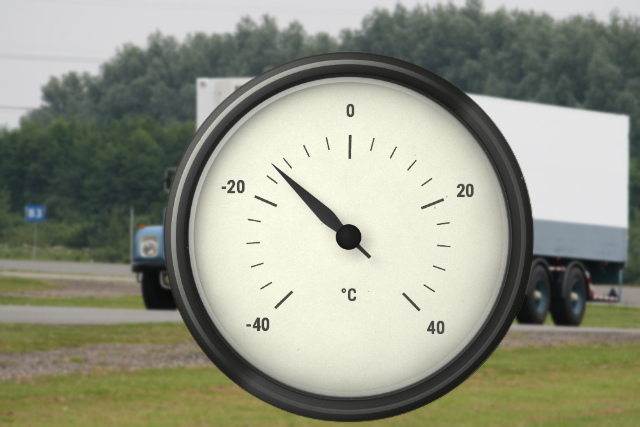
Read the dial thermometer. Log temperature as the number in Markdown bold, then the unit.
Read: **-14** °C
